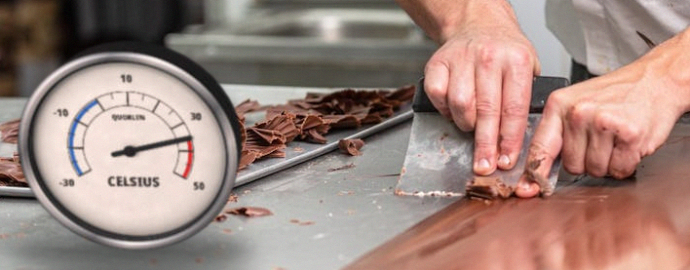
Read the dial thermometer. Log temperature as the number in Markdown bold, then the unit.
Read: **35** °C
